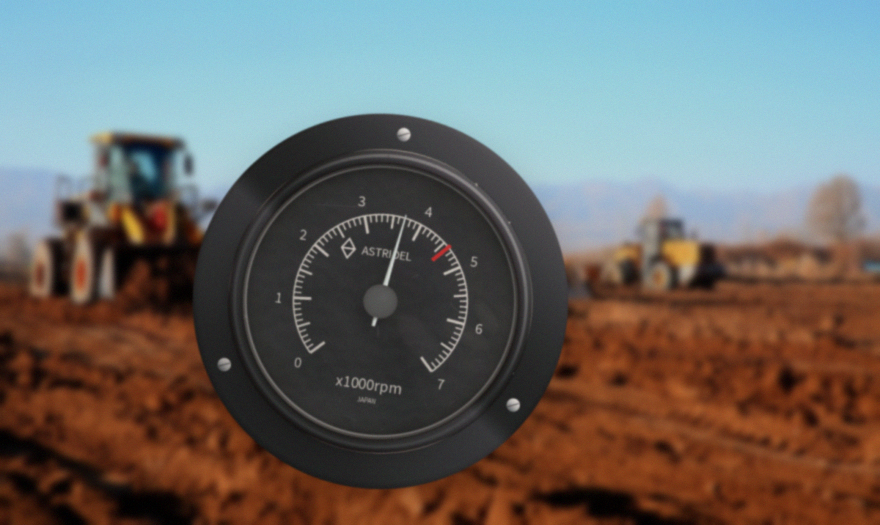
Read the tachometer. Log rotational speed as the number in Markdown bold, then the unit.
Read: **3700** rpm
